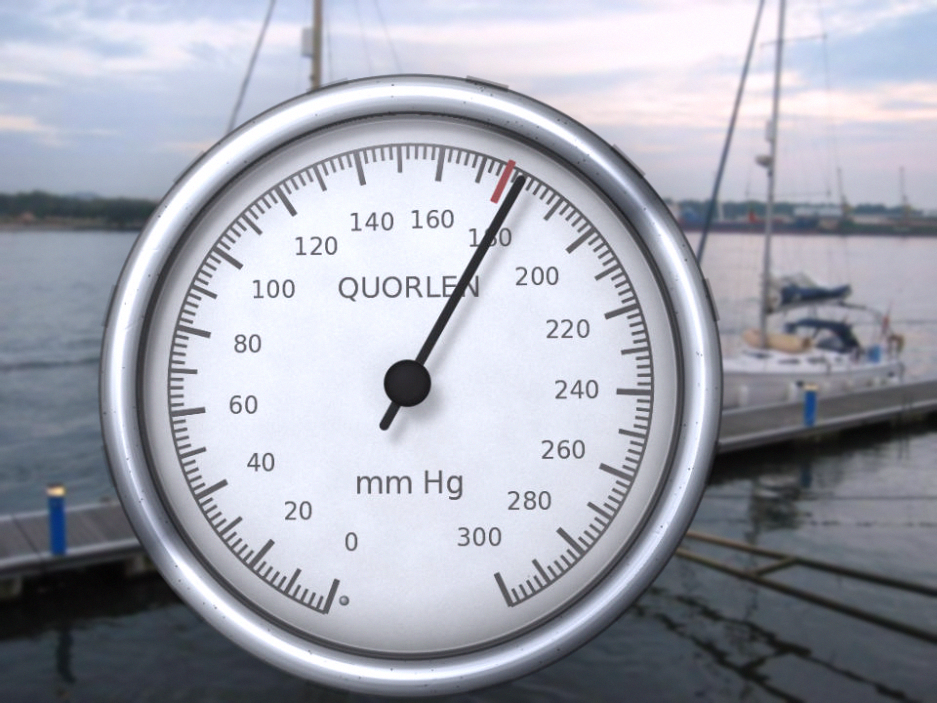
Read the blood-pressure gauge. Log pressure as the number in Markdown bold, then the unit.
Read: **180** mmHg
